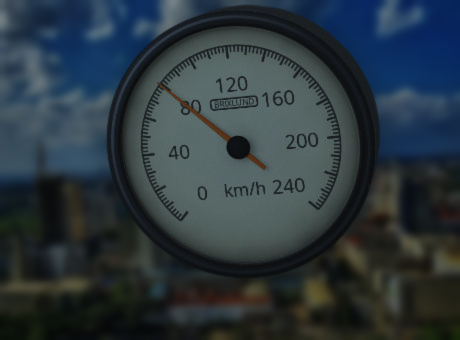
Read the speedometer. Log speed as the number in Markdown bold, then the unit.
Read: **80** km/h
